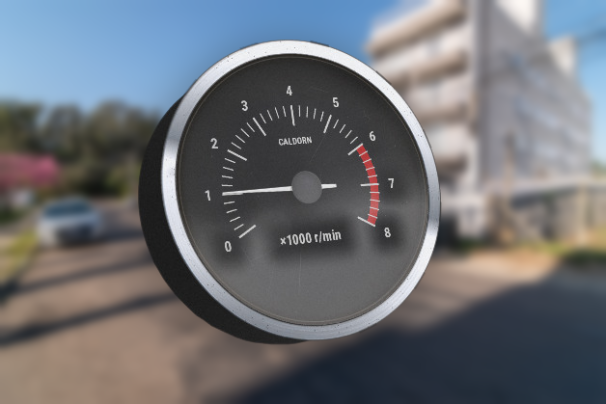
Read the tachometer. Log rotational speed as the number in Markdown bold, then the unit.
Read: **1000** rpm
